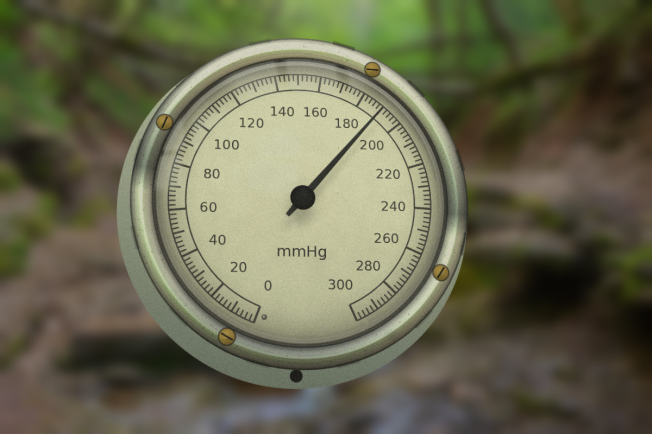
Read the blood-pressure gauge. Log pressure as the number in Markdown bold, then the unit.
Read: **190** mmHg
